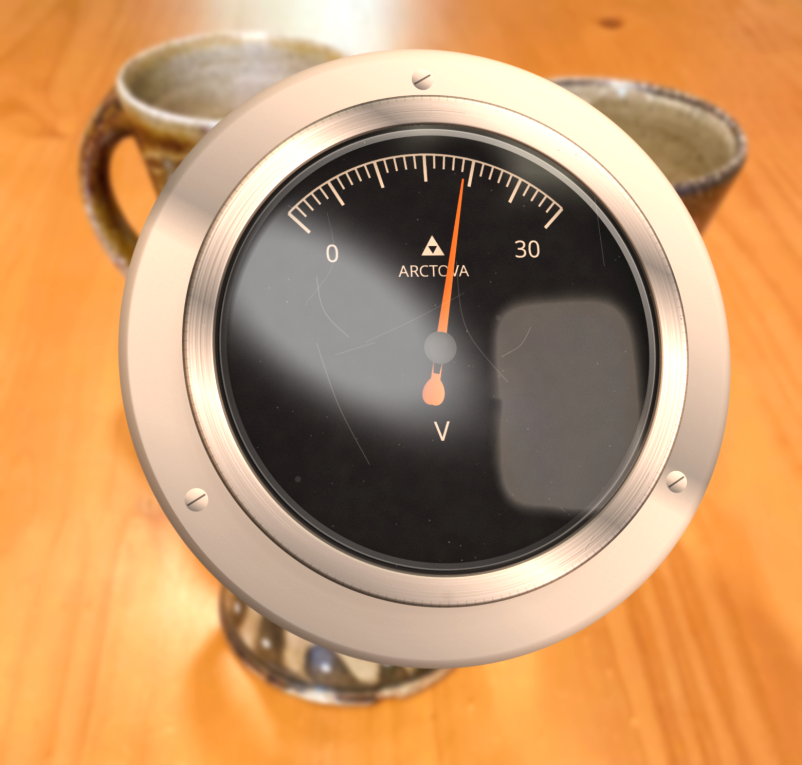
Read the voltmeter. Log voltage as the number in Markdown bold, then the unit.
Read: **19** V
